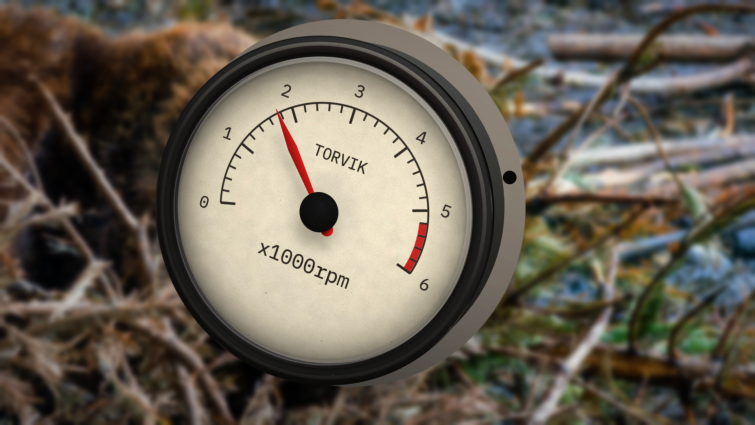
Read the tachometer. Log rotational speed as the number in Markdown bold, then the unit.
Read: **1800** rpm
